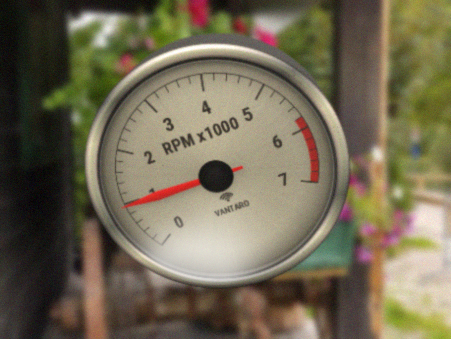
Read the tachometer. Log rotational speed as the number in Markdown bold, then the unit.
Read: **1000** rpm
